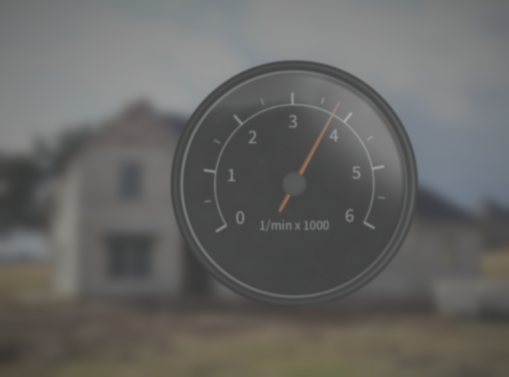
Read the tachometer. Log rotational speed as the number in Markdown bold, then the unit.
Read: **3750** rpm
